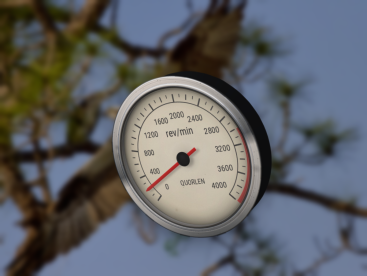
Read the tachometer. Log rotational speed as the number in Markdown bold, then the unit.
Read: **200** rpm
